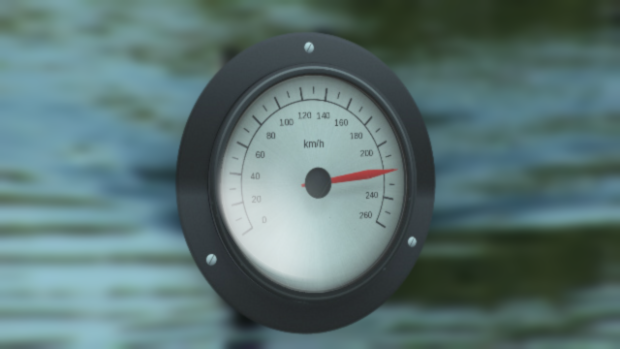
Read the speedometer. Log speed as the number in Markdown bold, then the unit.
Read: **220** km/h
